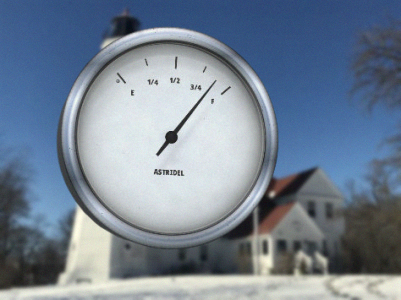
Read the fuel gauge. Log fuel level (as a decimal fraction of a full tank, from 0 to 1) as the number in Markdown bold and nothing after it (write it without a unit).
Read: **0.875**
